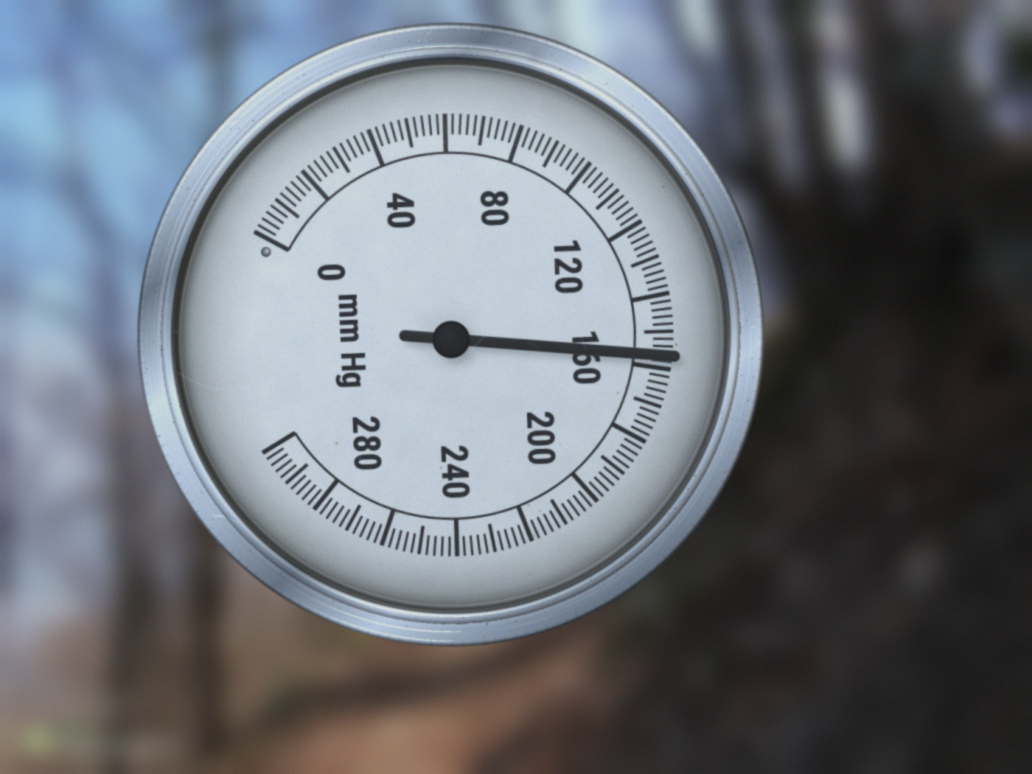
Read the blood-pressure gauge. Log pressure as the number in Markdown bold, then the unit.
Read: **156** mmHg
